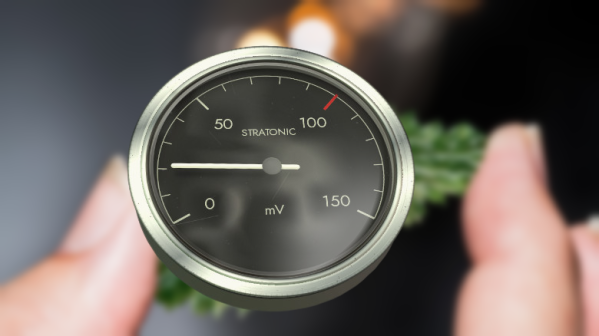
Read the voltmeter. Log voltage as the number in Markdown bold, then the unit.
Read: **20** mV
